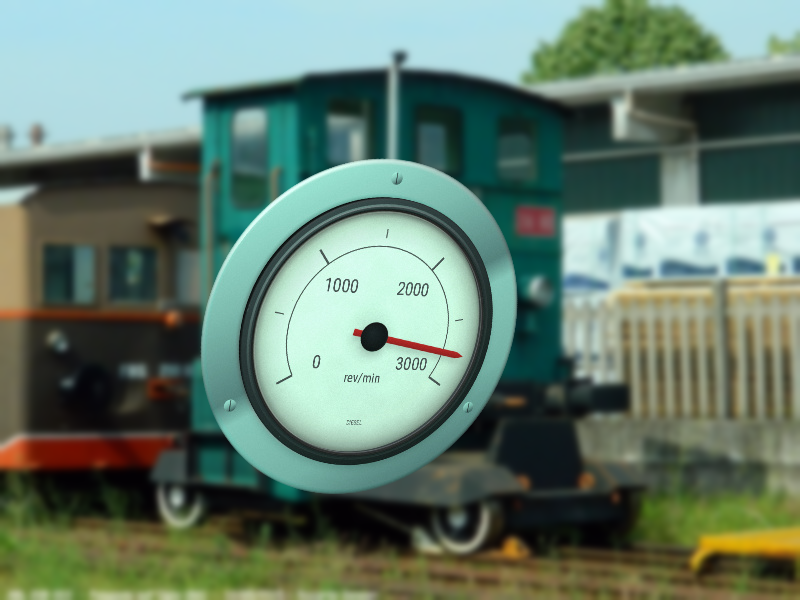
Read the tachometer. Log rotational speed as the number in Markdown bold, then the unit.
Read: **2750** rpm
